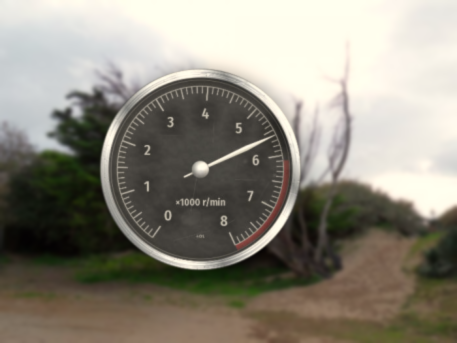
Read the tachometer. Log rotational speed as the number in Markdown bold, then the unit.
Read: **5600** rpm
